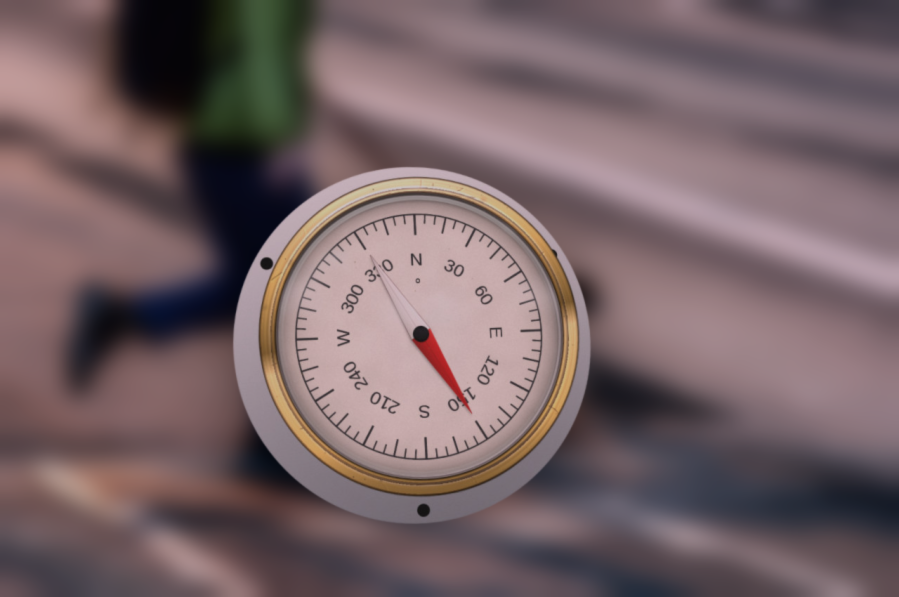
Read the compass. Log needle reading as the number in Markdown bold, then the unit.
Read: **150** °
